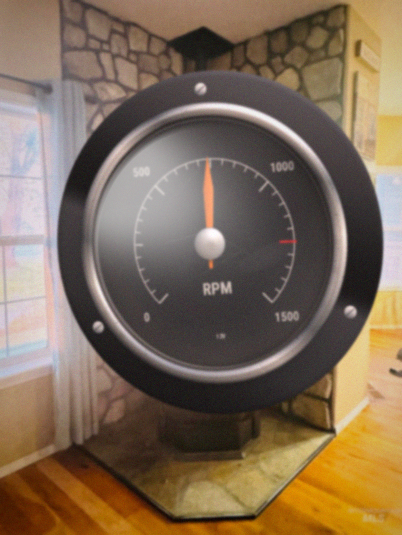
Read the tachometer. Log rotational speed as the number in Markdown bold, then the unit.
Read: **750** rpm
